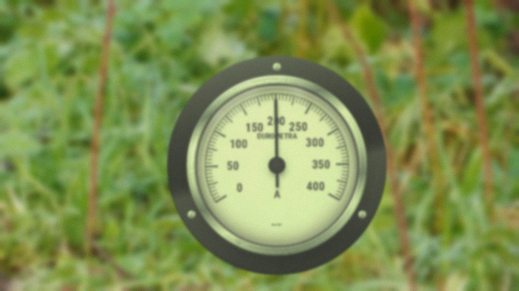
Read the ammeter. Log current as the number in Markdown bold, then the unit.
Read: **200** A
